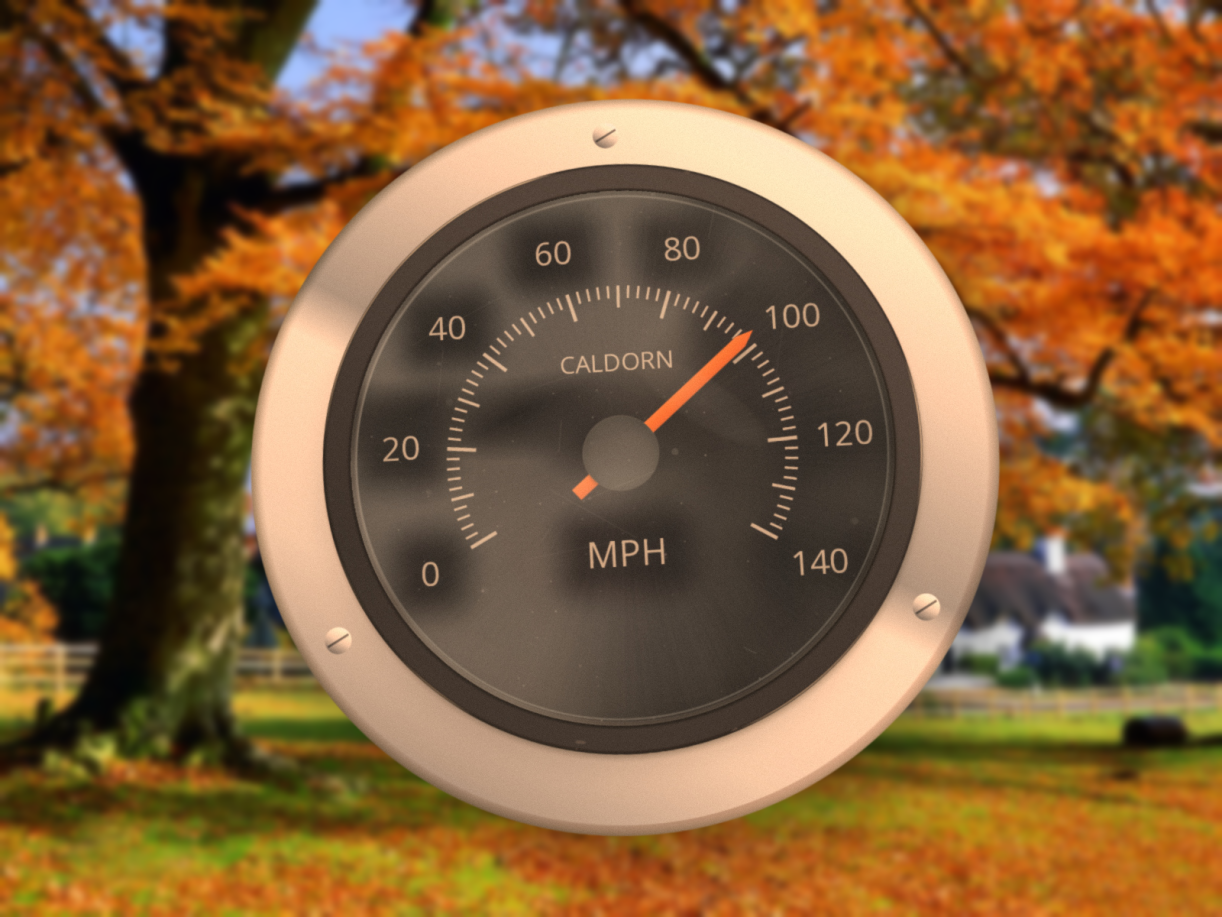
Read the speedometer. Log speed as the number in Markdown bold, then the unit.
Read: **98** mph
